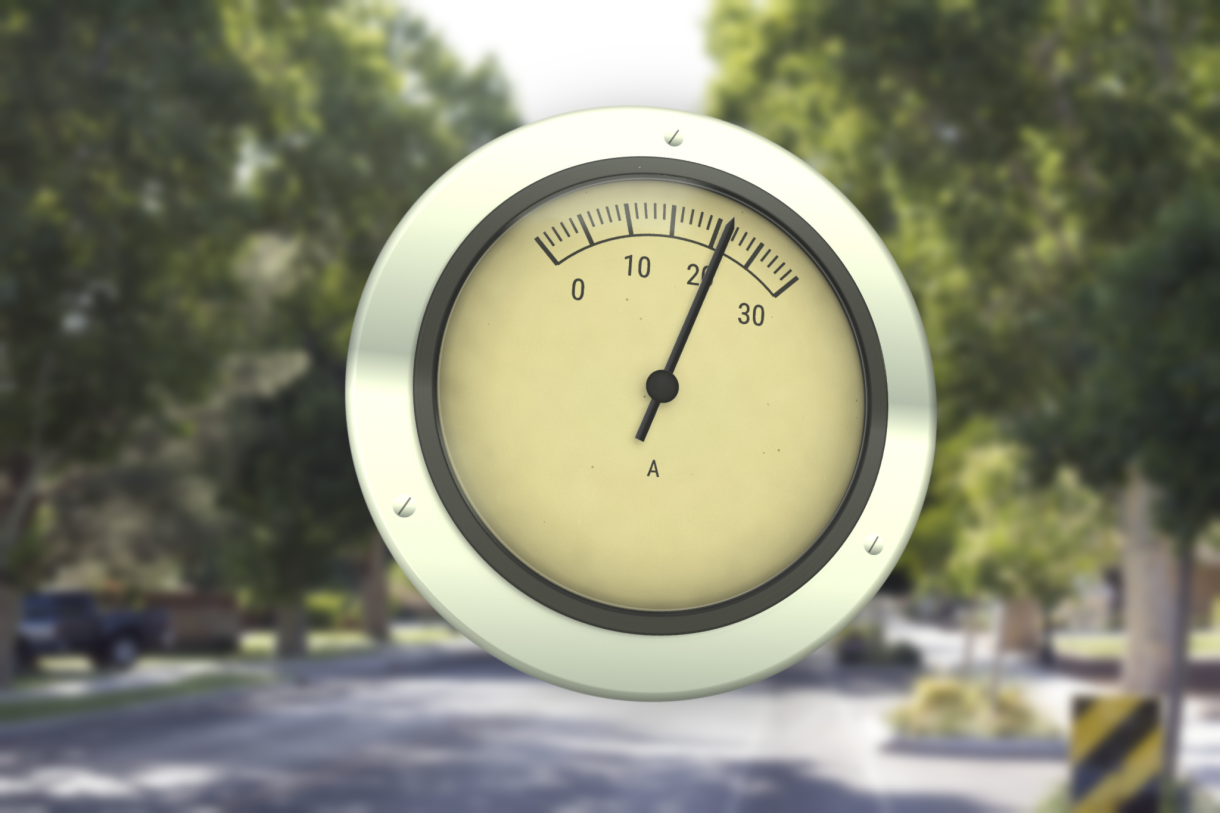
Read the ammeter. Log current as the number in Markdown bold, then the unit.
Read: **21** A
